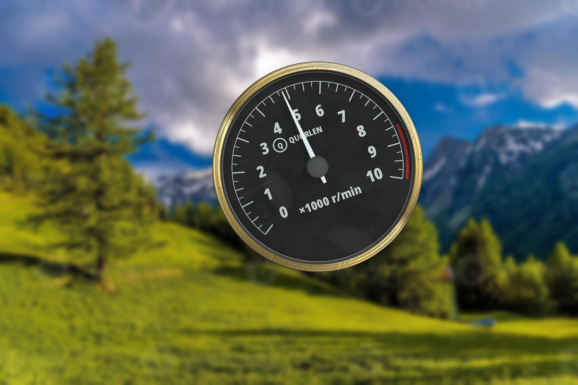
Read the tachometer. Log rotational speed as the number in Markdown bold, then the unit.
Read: **4875** rpm
